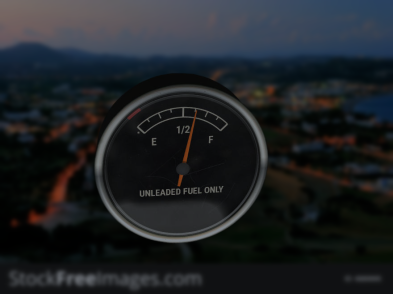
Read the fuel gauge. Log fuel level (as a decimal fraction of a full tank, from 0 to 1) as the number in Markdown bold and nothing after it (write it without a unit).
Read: **0.625**
